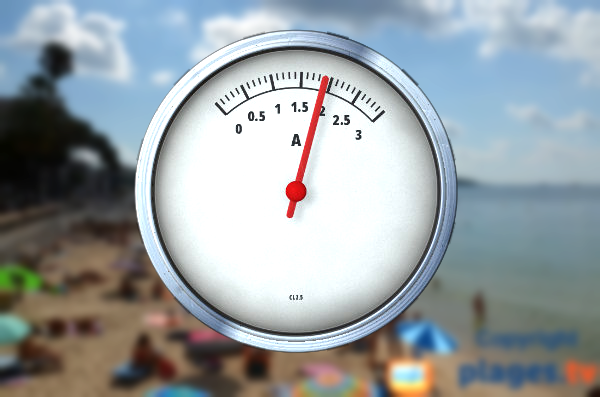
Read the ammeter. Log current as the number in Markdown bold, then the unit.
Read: **1.9** A
